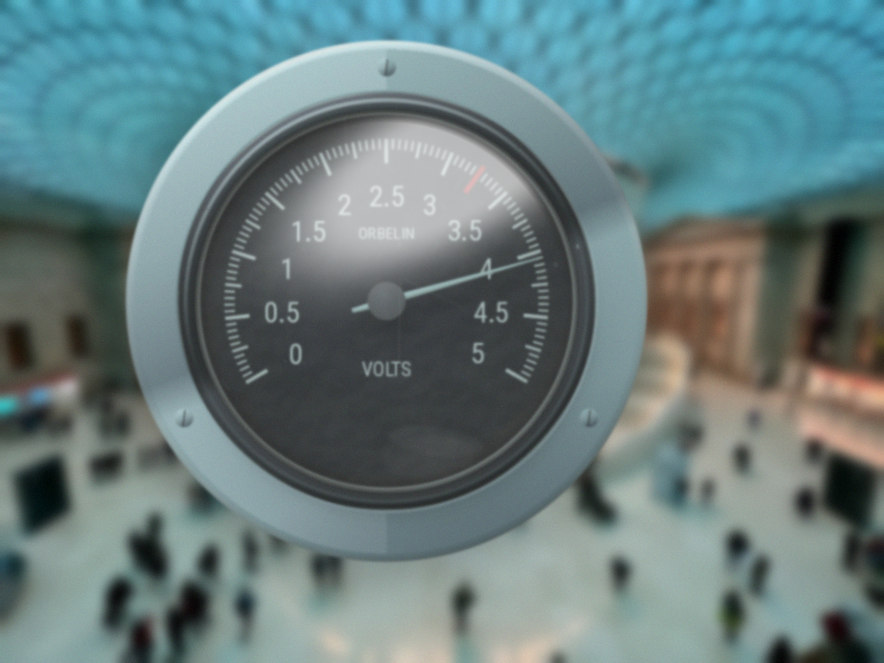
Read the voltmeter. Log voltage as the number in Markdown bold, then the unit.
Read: **4.05** V
